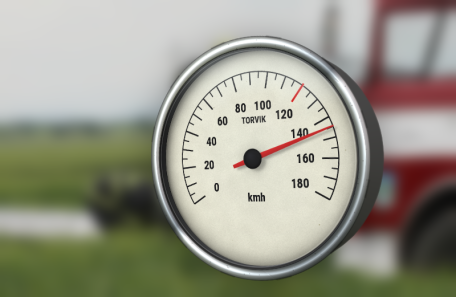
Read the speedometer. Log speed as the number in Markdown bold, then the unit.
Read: **145** km/h
